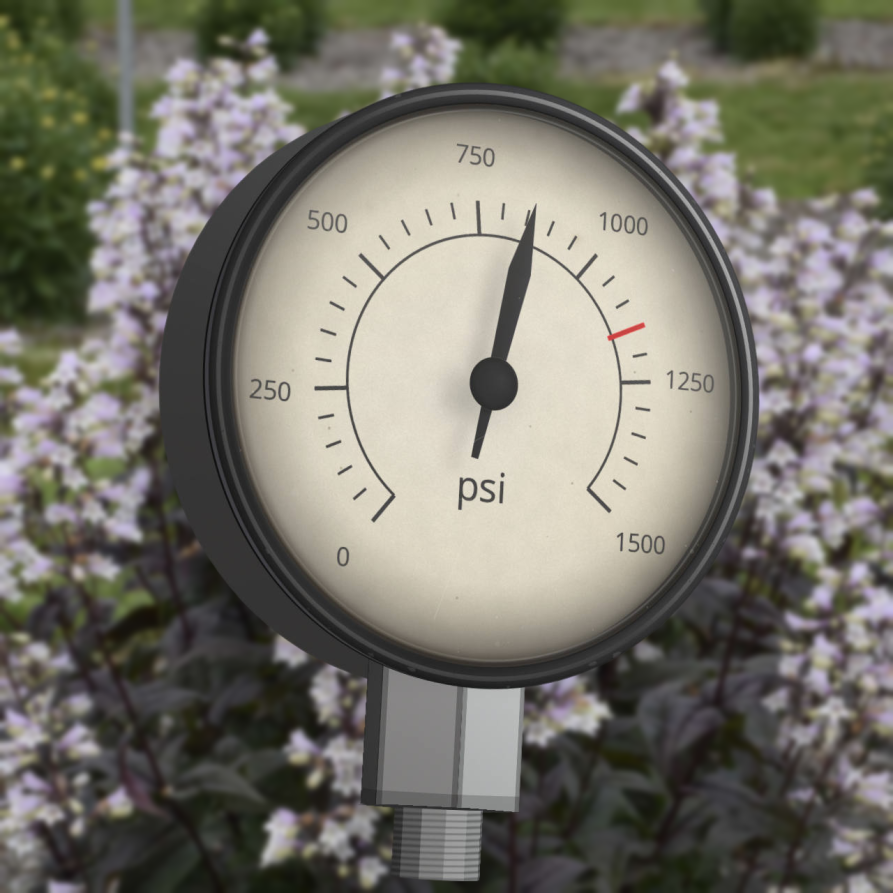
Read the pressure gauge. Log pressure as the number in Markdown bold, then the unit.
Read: **850** psi
